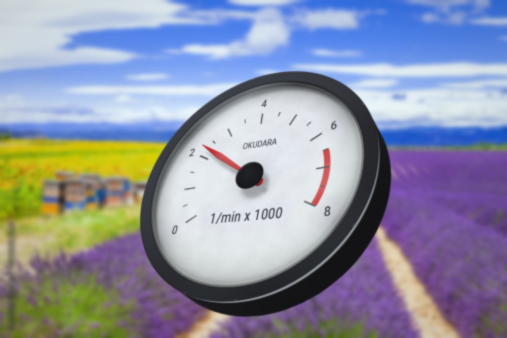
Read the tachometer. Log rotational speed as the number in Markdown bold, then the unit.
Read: **2250** rpm
